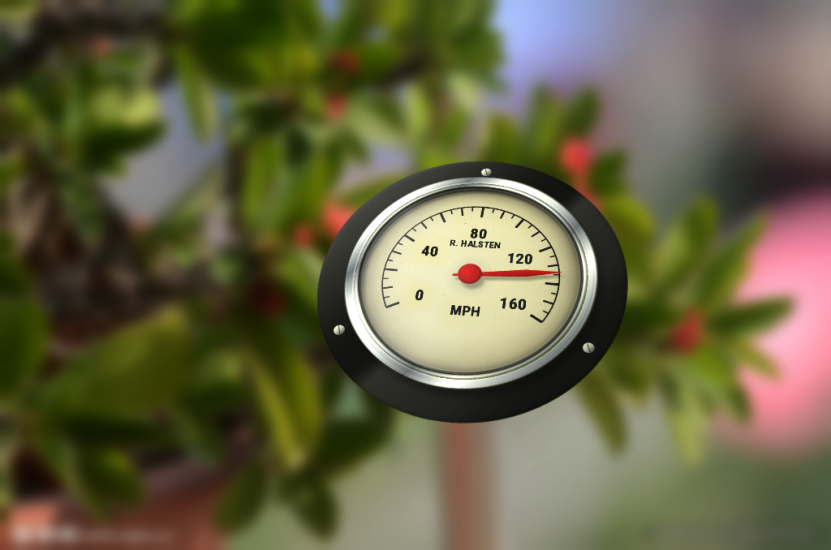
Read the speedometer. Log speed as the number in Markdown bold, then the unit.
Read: **135** mph
